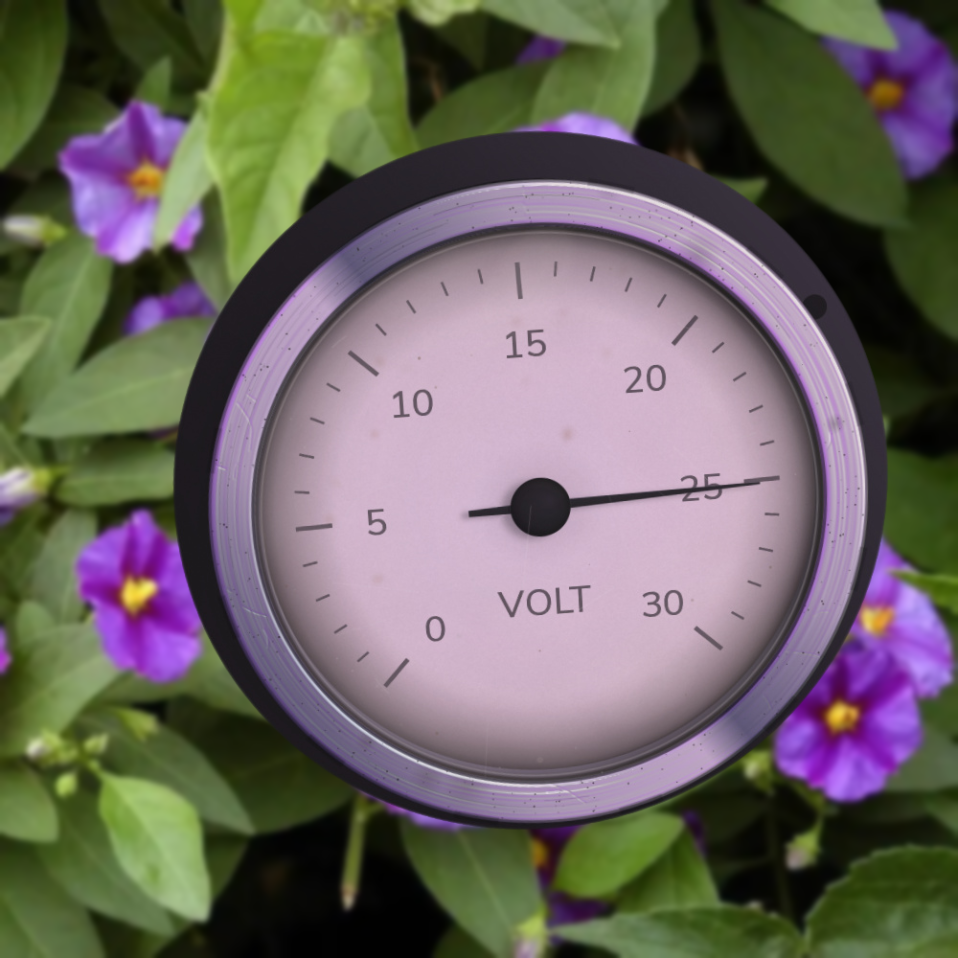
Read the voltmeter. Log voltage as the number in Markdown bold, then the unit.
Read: **25** V
